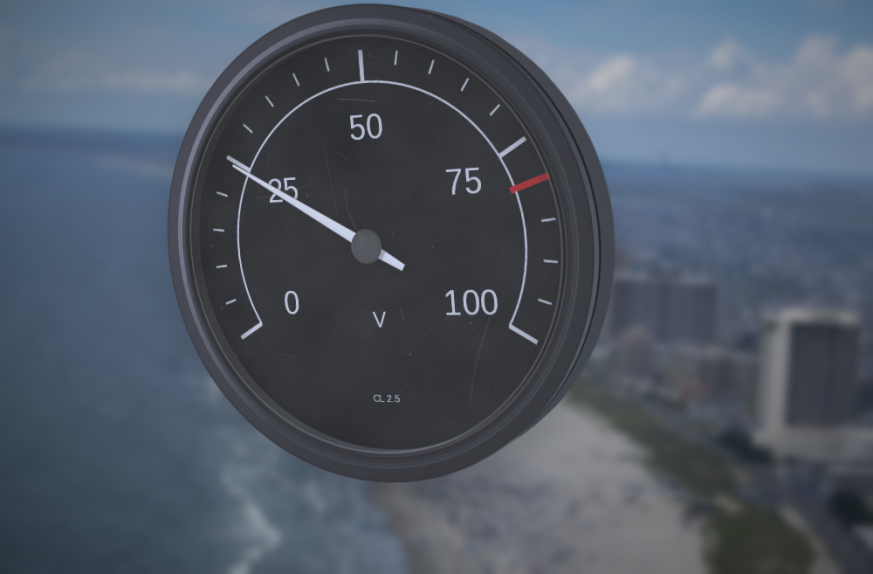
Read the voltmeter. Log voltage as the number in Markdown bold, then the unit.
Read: **25** V
